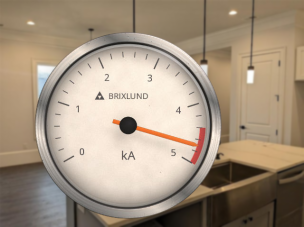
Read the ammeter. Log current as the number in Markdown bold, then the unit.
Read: **4.7** kA
